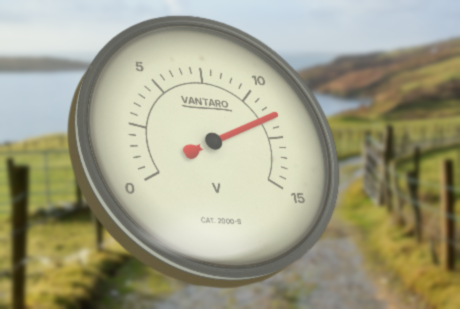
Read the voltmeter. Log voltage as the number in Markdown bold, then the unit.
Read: **11.5** V
